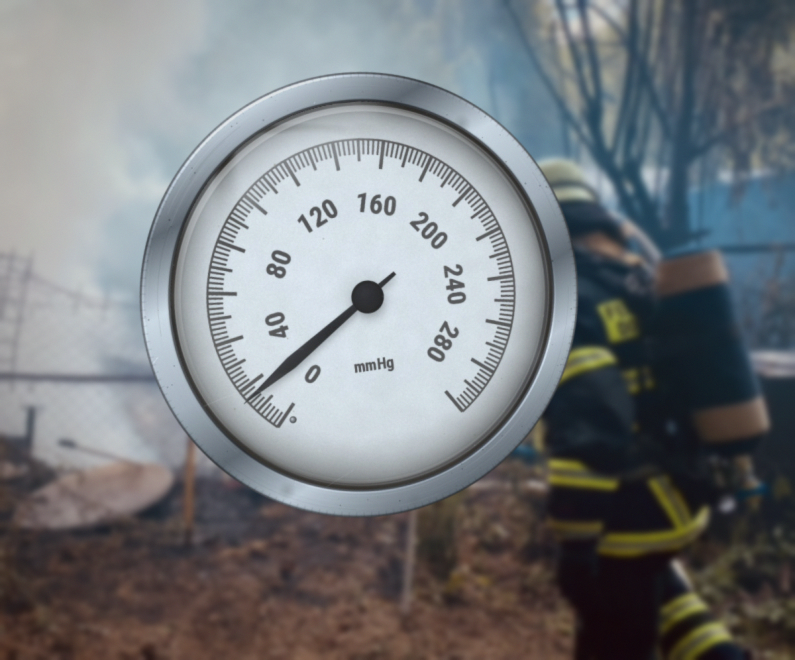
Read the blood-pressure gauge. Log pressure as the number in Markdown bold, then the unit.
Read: **16** mmHg
